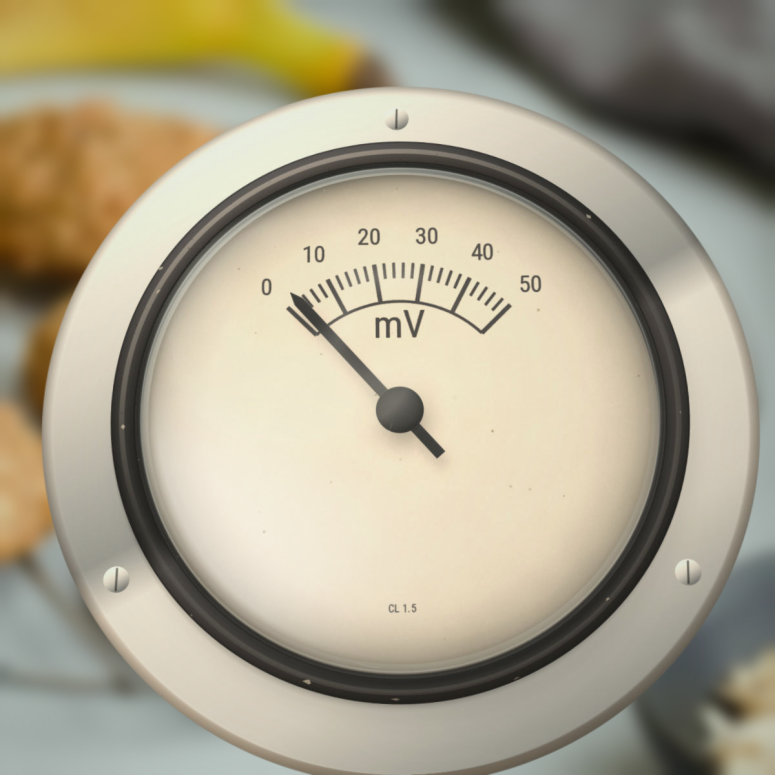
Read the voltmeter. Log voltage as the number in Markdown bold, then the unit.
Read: **2** mV
